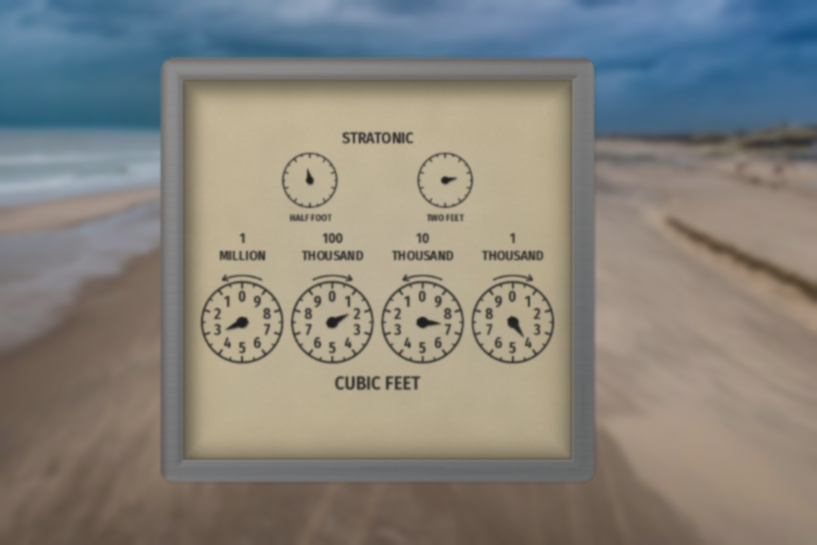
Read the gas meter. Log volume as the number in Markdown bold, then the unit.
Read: **317400** ft³
